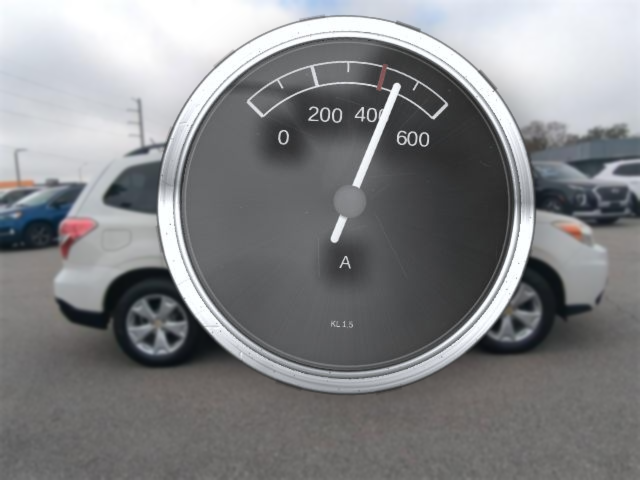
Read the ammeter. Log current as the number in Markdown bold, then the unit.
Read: **450** A
